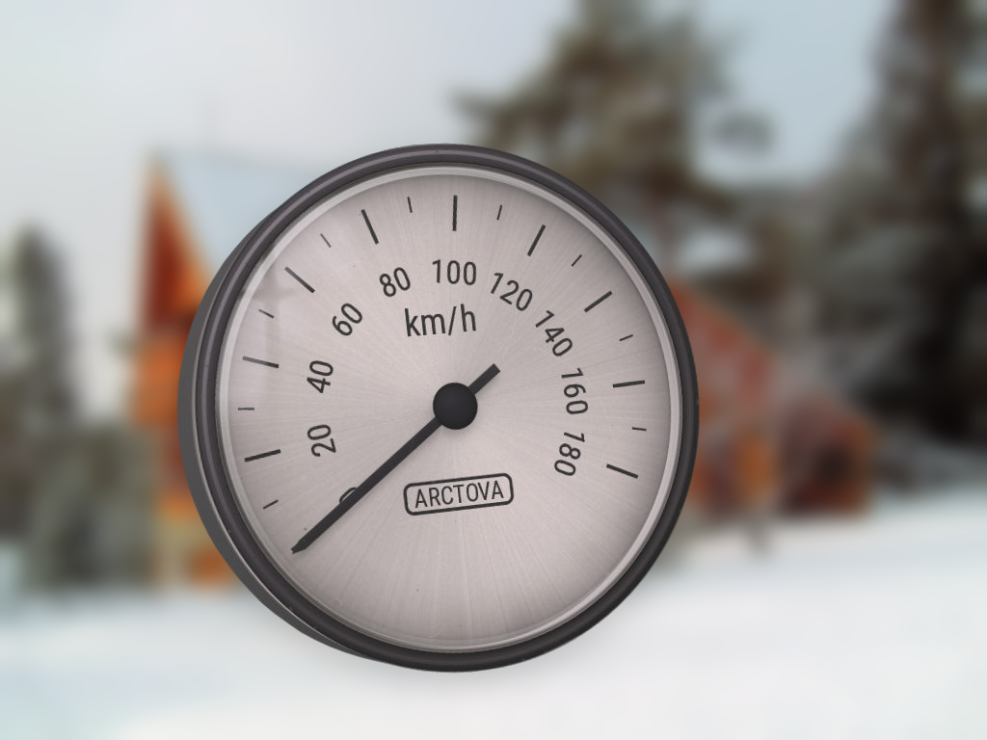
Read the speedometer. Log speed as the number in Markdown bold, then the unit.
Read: **0** km/h
